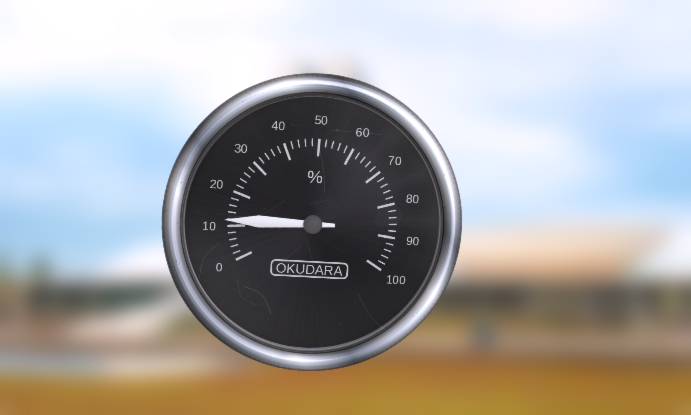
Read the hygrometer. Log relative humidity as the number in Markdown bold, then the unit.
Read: **12** %
